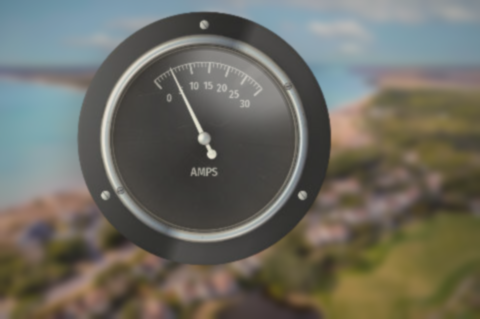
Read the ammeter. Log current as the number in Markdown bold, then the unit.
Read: **5** A
